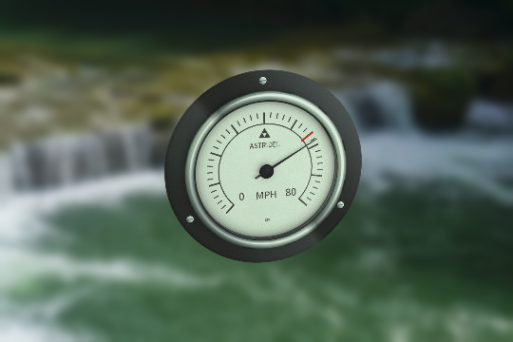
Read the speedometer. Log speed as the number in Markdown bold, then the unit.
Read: **58** mph
